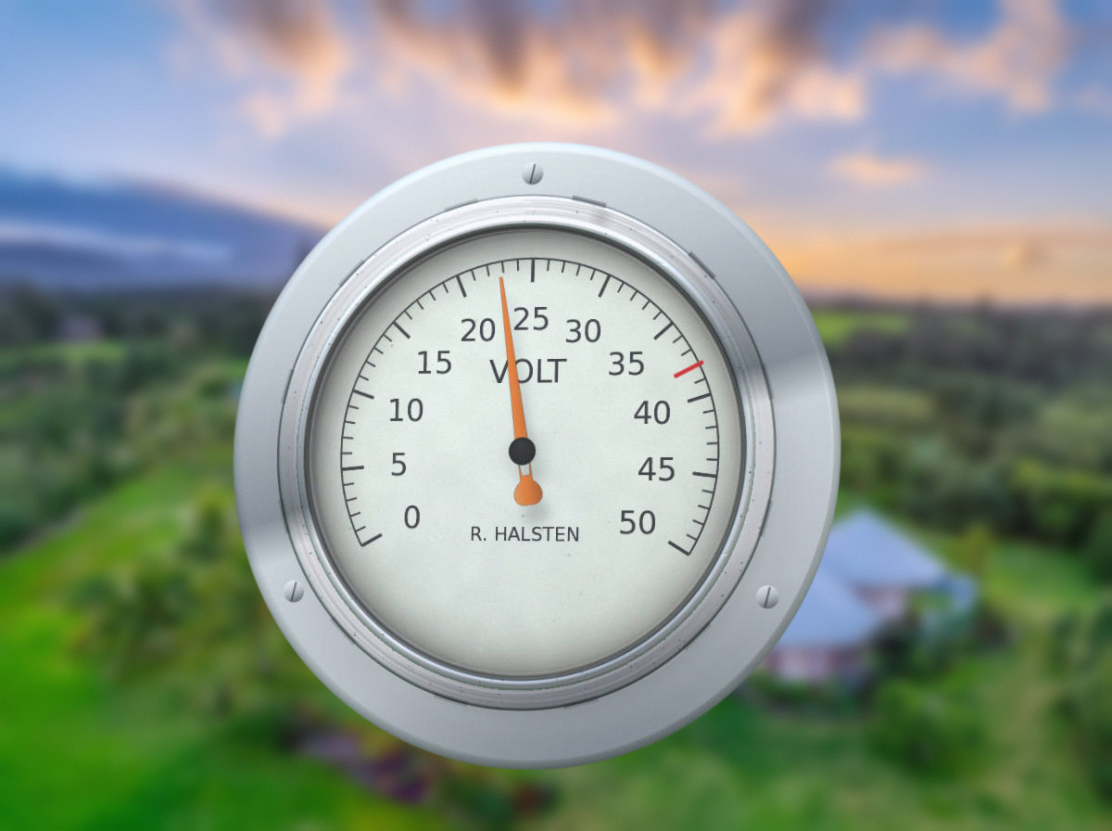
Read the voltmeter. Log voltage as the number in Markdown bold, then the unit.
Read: **23** V
